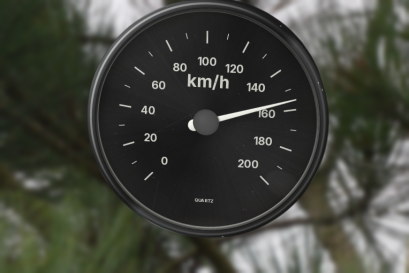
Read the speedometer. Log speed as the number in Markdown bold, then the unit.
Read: **155** km/h
